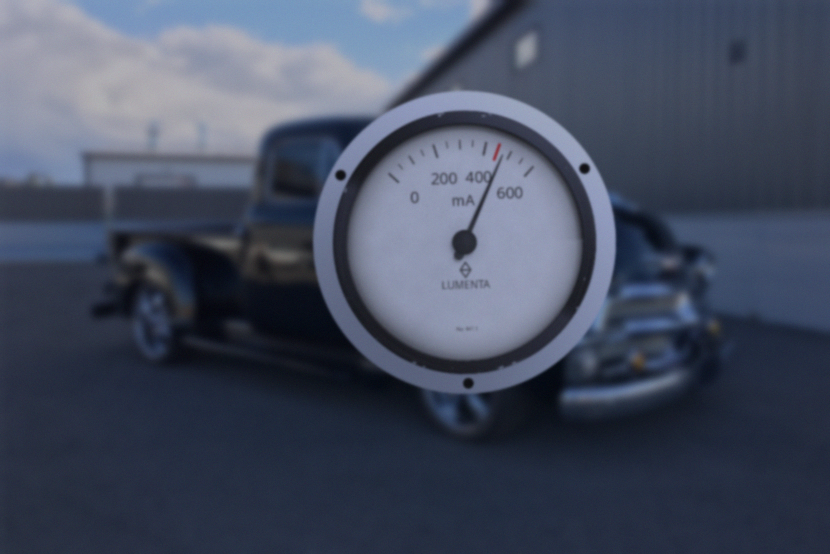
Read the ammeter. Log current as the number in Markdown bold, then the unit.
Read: **475** mA
